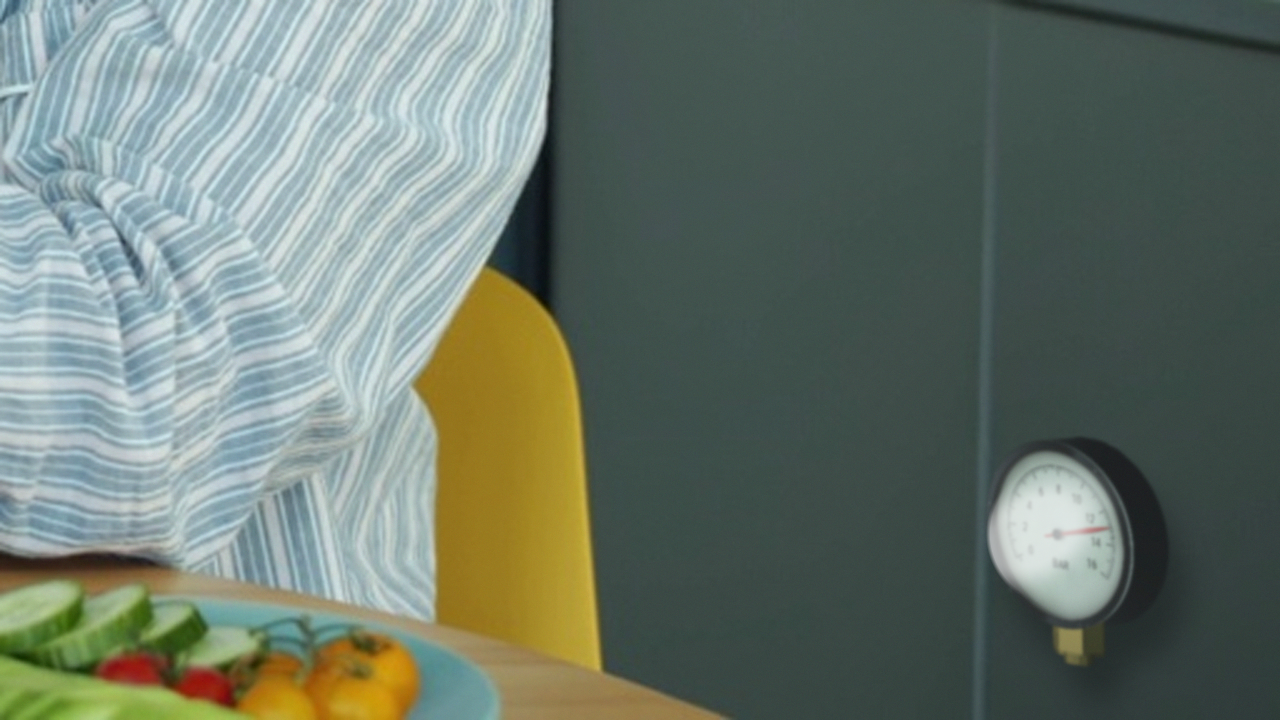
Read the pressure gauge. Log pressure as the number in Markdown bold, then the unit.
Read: **13** bar
